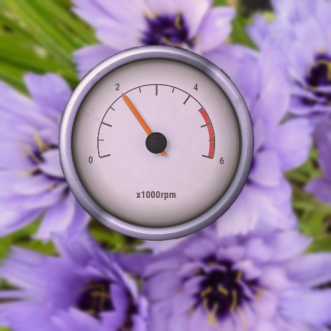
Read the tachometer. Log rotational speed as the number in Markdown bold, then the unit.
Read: **2000** rpm
